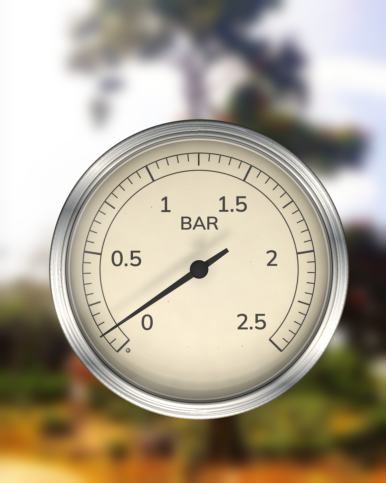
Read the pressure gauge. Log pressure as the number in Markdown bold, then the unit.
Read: **0.1** bar
